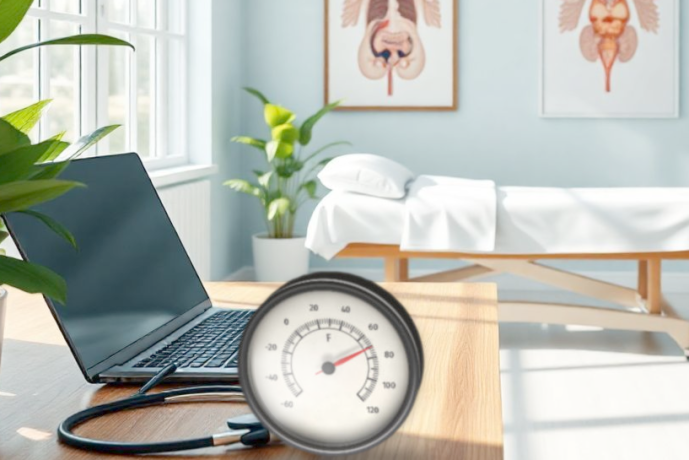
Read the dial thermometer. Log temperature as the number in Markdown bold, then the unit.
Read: **70** °F
